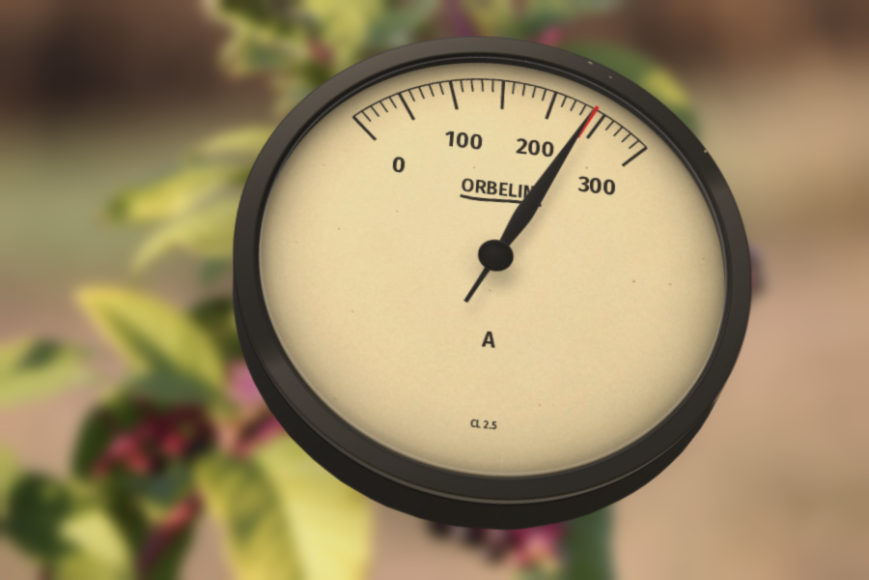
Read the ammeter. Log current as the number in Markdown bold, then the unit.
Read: **240** A
